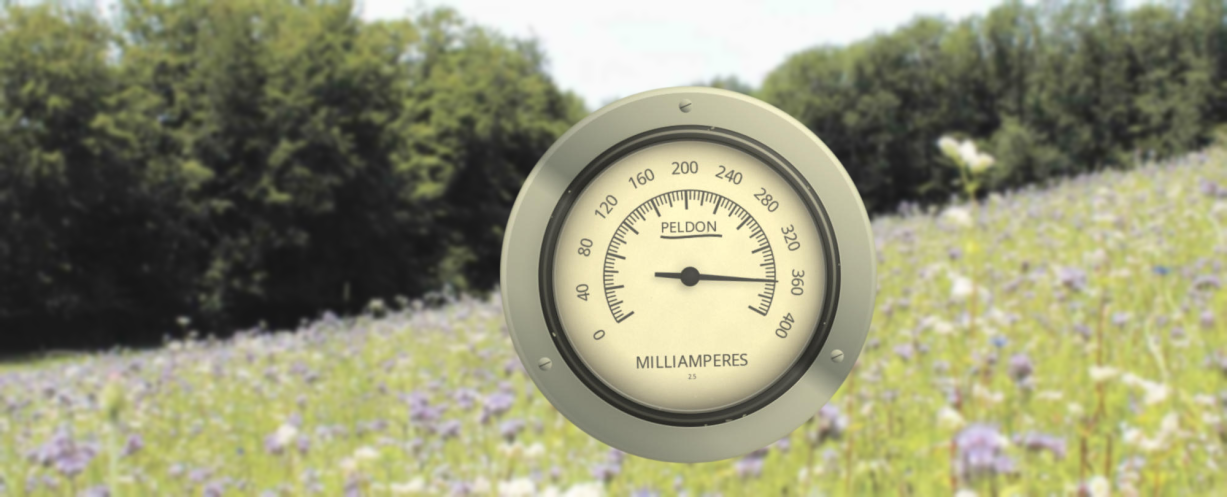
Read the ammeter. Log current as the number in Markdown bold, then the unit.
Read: **360** mA
